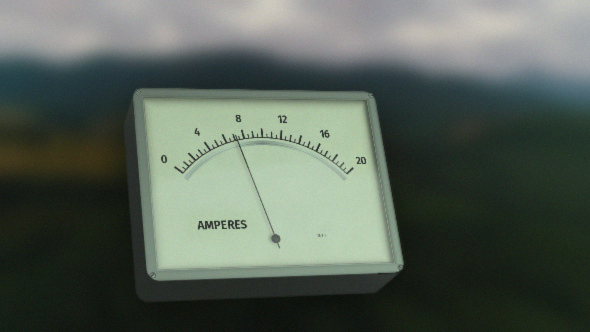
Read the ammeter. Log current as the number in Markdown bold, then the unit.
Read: **7** A
